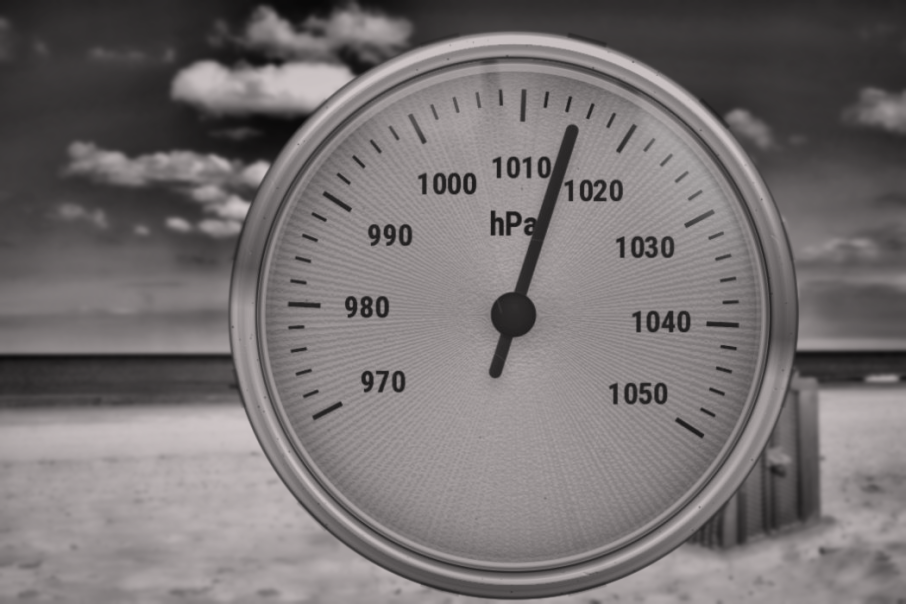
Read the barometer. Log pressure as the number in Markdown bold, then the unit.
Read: **1015** hPa
